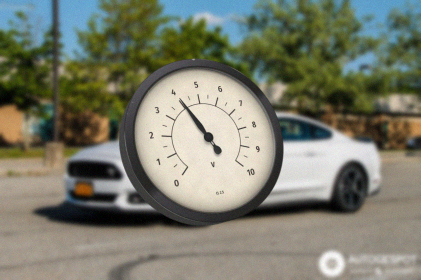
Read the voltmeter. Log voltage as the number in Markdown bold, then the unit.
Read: **4** V
